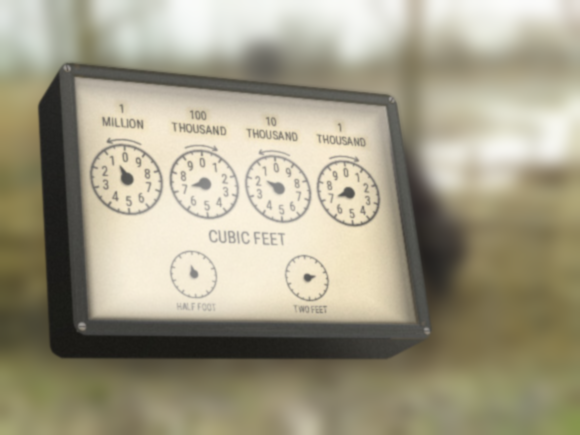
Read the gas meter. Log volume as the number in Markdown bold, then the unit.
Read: **71700** ft³
